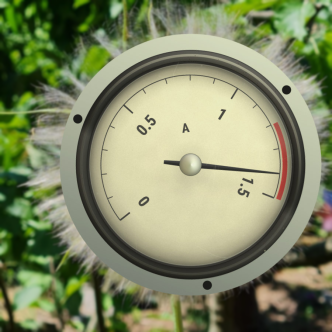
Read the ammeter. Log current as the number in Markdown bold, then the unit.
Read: **1.4** A
